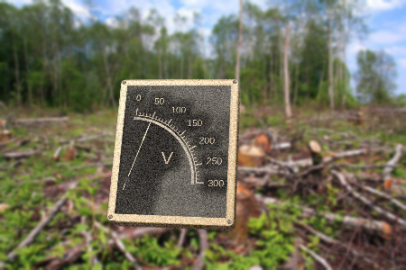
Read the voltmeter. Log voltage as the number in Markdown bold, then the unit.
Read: **50** V
